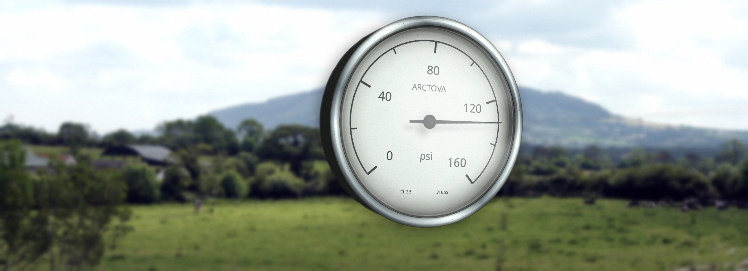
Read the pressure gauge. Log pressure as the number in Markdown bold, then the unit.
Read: **130** psi
